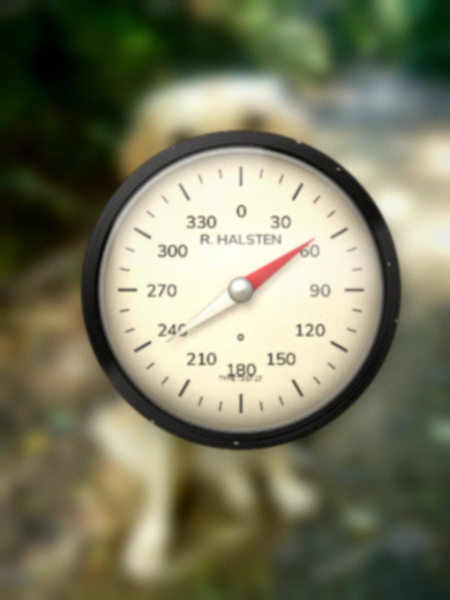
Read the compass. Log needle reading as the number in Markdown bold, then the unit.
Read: **55** °
